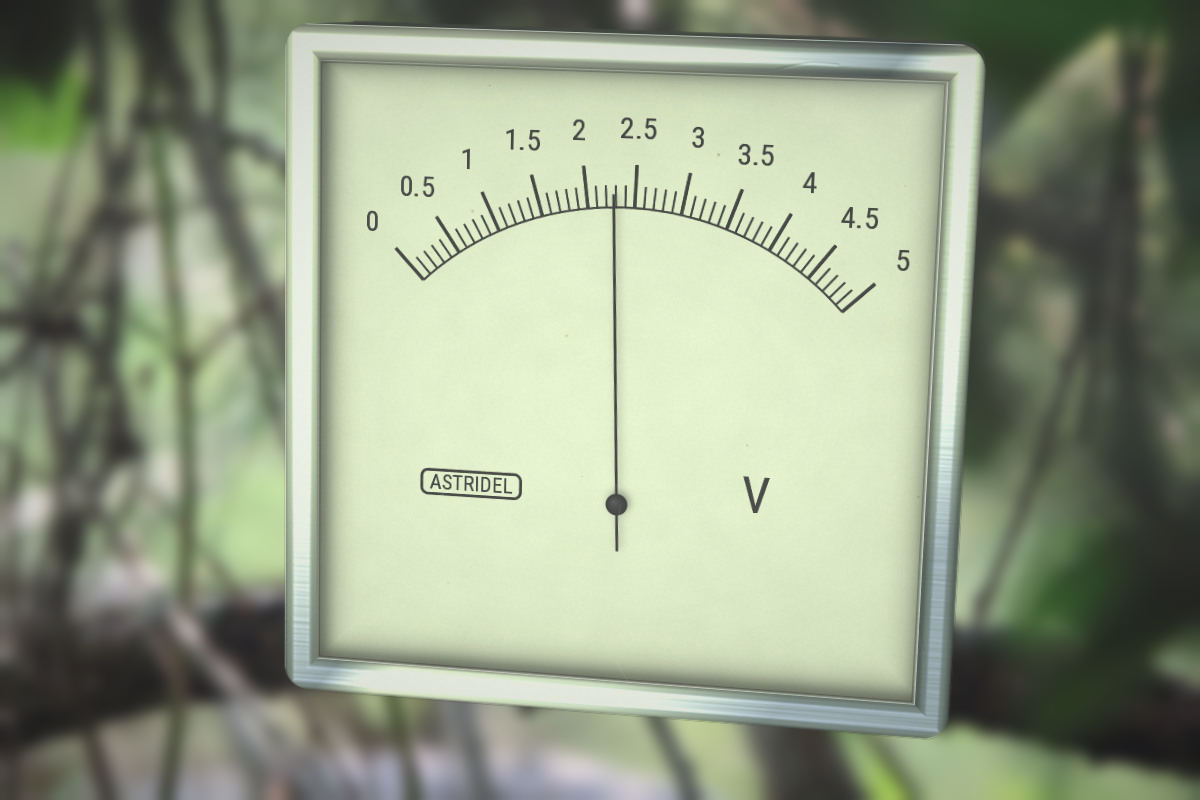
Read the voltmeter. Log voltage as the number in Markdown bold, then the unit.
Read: **2.3** V
